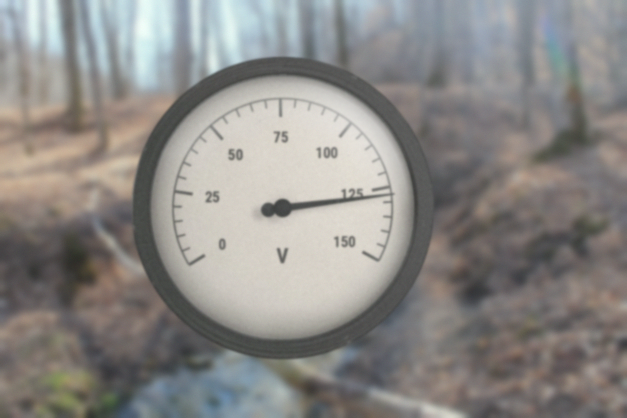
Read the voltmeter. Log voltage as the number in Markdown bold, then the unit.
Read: **127.5** V
